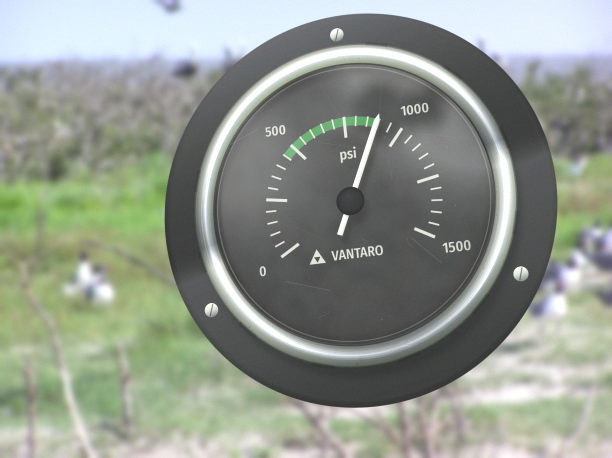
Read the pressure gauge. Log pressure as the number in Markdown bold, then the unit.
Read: **900** psi
